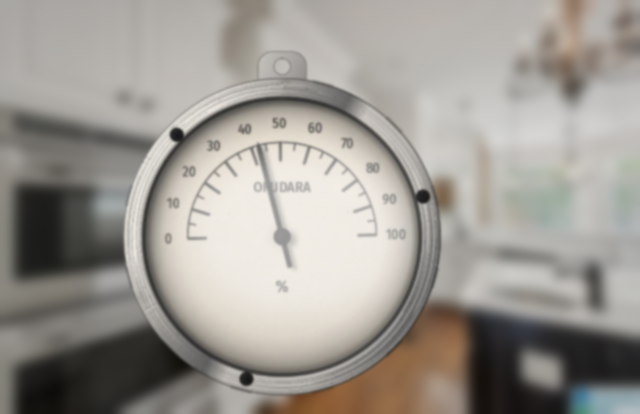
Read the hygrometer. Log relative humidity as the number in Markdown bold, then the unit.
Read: **42.5** %
